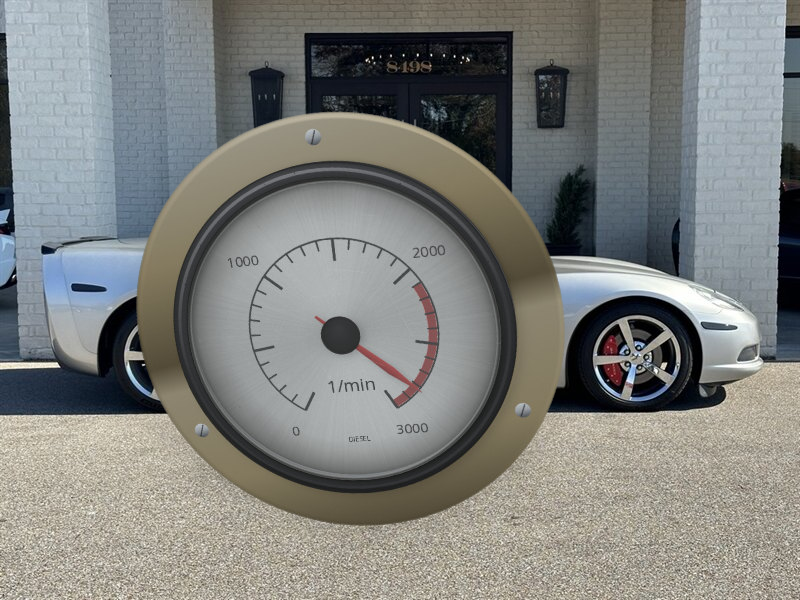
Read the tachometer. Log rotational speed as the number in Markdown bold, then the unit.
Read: **2800** rpm
